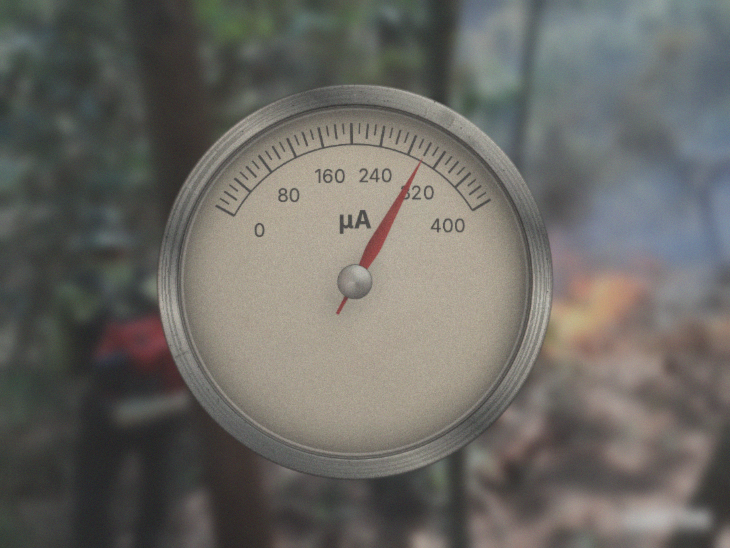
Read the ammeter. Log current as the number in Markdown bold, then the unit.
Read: **300** µA
